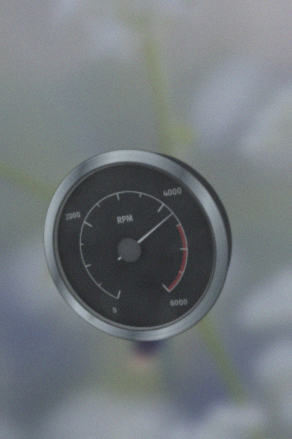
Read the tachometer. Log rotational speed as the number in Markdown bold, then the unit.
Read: **4250** rpm
